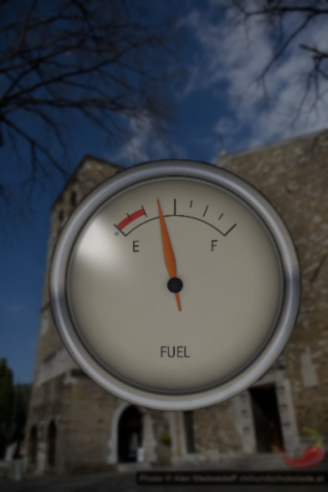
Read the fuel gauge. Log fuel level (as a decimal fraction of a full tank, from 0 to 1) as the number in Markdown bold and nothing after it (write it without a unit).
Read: **0.375**
